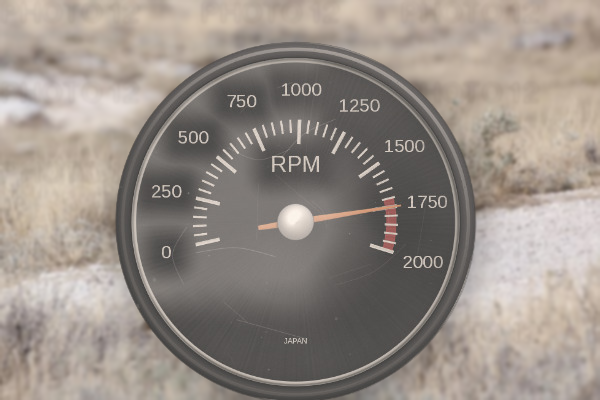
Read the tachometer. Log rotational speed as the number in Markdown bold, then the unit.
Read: **1750** rpm
